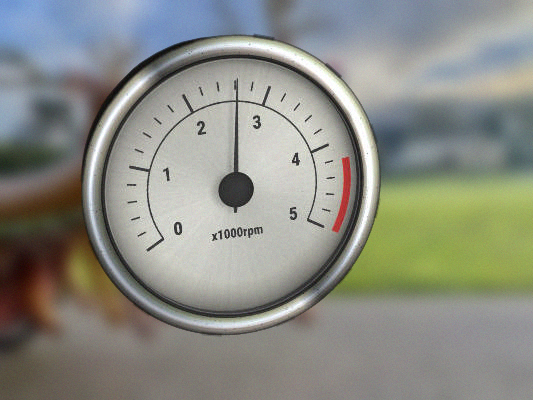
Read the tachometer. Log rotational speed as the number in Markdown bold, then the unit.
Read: **2600** rpm
